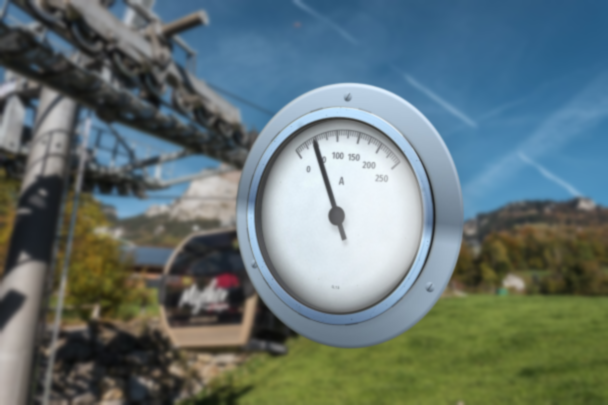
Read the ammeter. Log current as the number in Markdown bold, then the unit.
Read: **50** A
